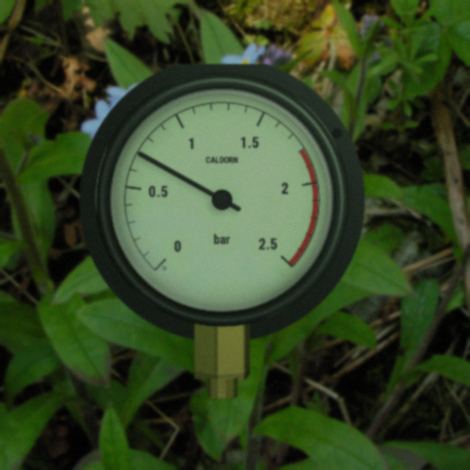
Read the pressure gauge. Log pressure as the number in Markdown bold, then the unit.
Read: **0.7** bar
